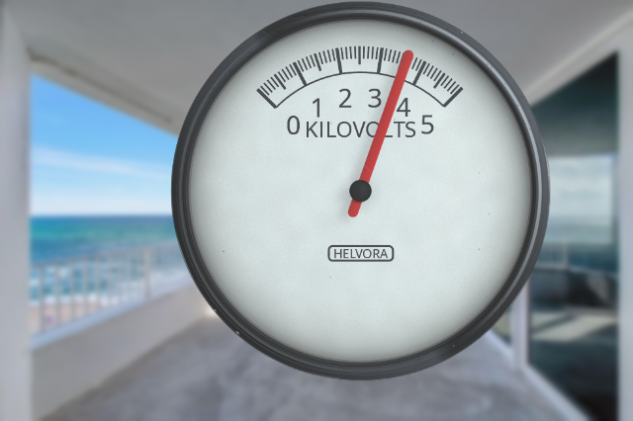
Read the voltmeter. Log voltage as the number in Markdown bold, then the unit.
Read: **3.6** kV
